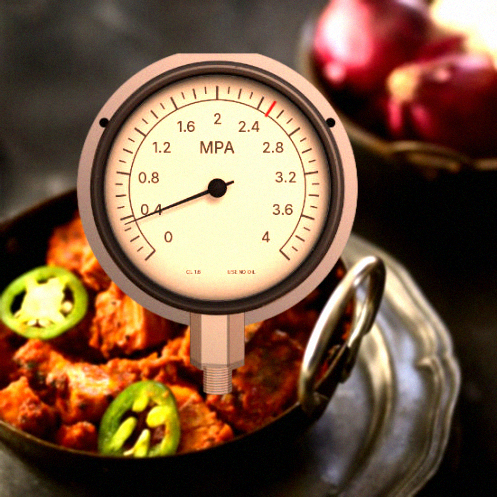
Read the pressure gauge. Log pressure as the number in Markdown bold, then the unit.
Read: **0.35** MPa
